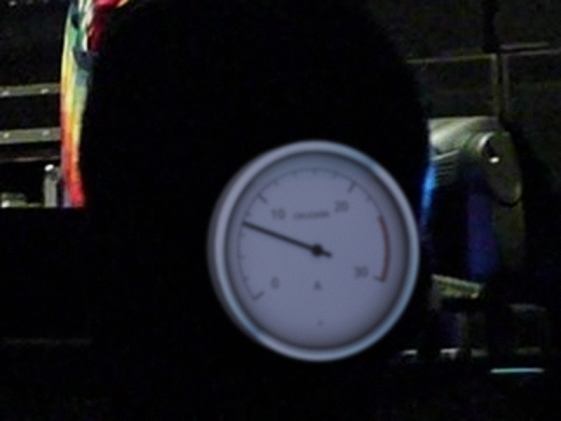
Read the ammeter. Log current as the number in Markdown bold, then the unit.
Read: **7** A
